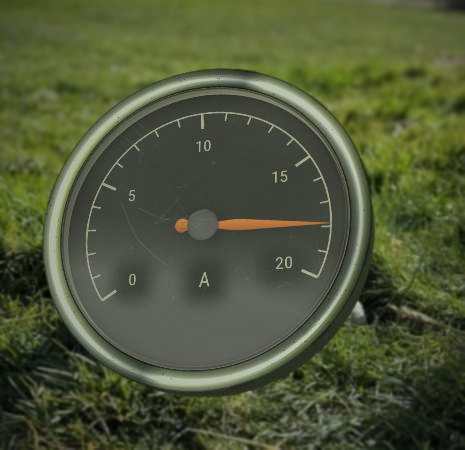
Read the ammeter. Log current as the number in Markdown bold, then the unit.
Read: **18** A
